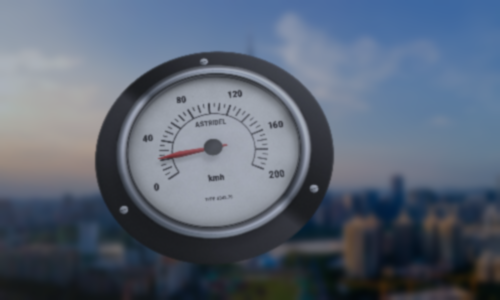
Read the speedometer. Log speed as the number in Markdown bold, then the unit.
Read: **20** km/h
